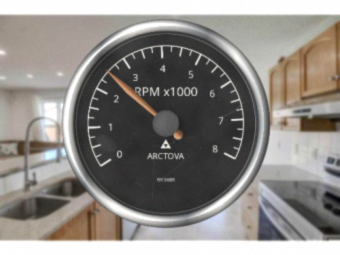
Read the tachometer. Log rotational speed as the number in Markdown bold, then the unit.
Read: **2500** rpm
